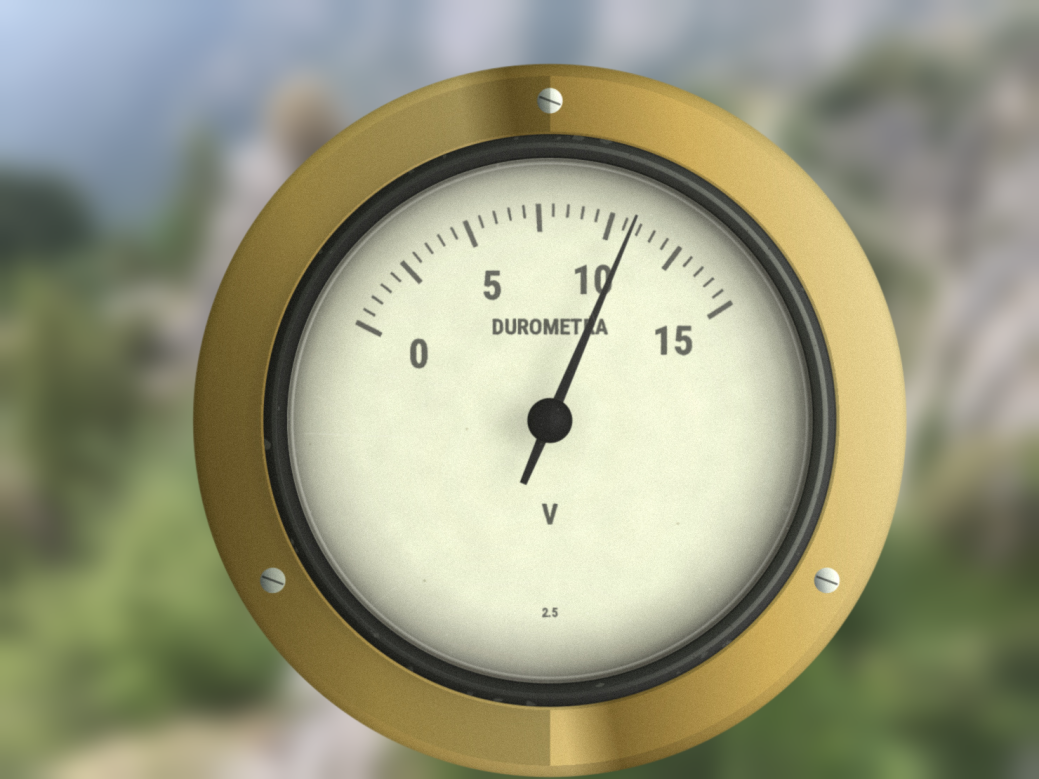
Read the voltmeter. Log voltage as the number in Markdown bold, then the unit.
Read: **10.75** V
